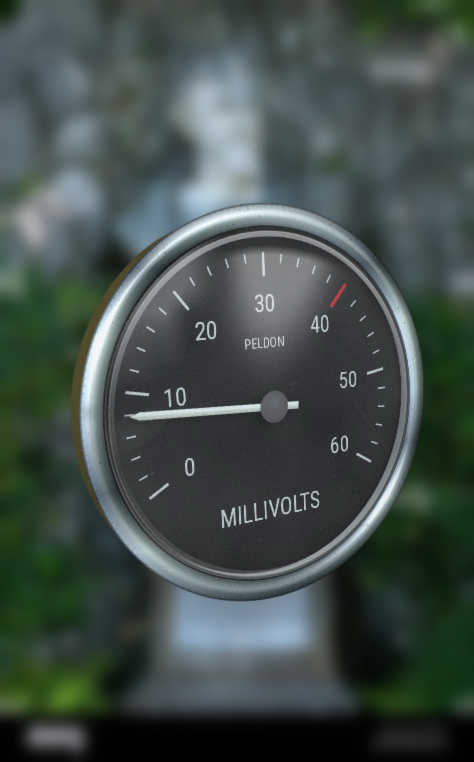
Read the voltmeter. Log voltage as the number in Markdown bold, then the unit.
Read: **8** mV
